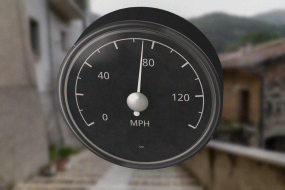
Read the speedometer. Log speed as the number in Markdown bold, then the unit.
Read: **75** mph
